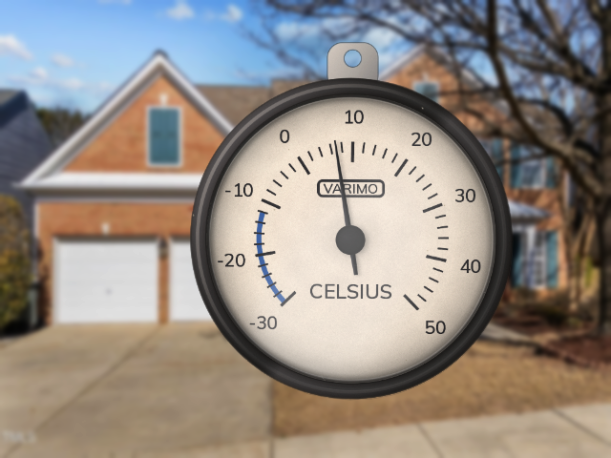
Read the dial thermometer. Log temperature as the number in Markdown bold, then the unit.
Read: **7** °C
